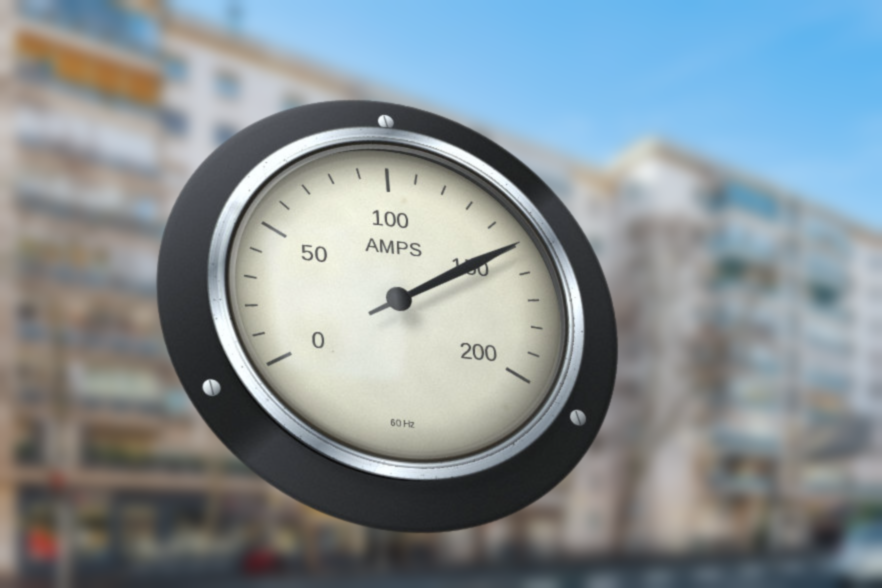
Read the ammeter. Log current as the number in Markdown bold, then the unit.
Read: **150** A
